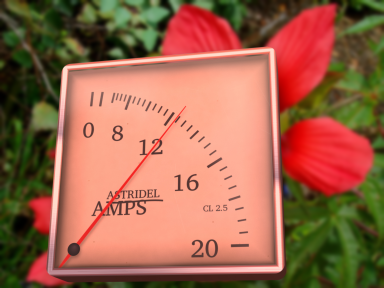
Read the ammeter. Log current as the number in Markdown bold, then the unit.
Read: **12.5** A
